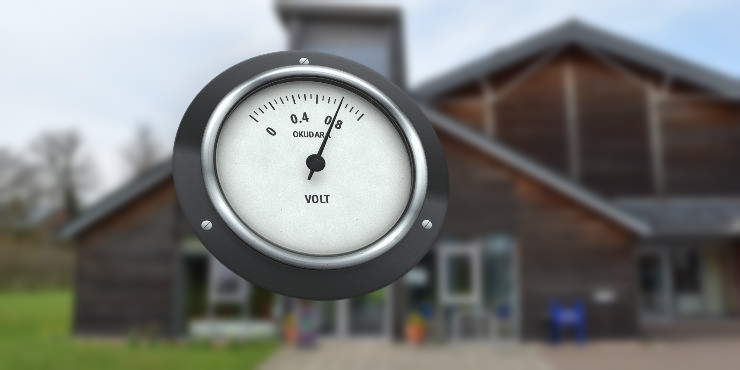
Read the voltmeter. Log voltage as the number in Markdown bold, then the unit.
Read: **0.8** V
